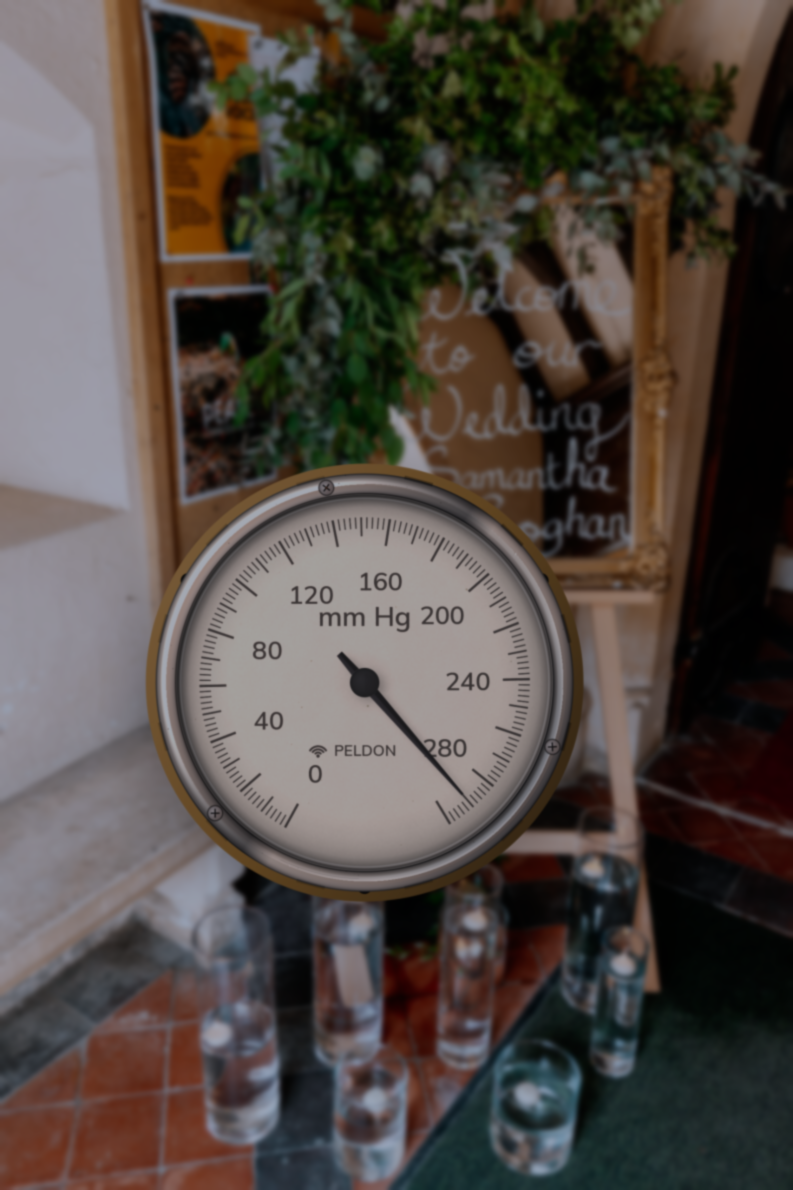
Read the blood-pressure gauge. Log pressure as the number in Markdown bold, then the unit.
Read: **290** mmHg
